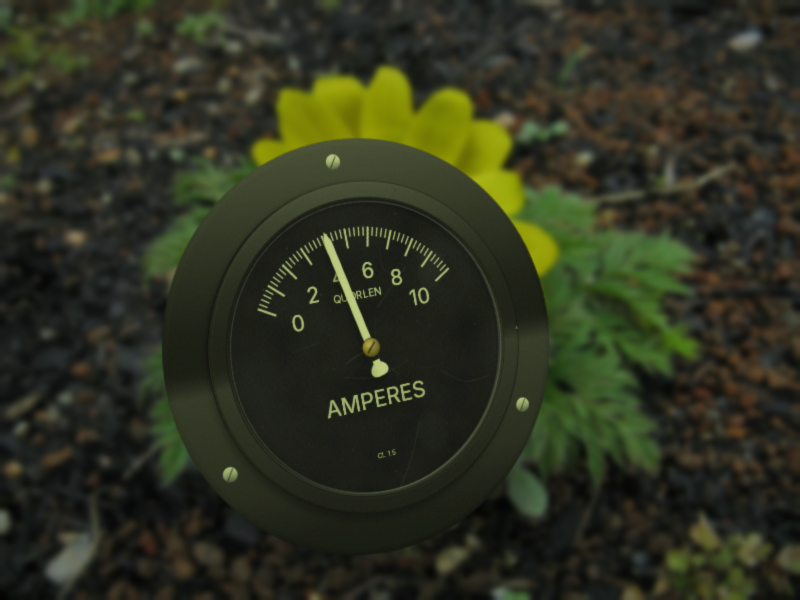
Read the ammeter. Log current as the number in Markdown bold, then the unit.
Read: **4** A
